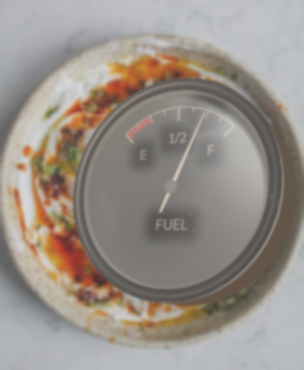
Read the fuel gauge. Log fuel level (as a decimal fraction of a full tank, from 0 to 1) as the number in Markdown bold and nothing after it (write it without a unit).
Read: **0.75**
